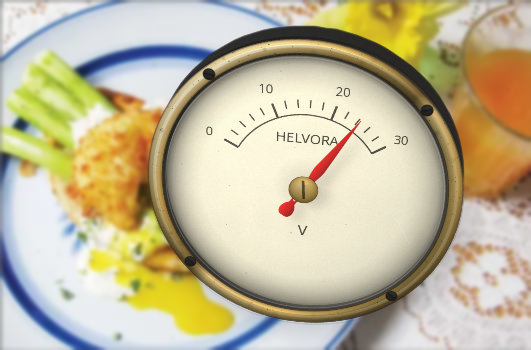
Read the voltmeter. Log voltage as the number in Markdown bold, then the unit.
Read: **24** V
